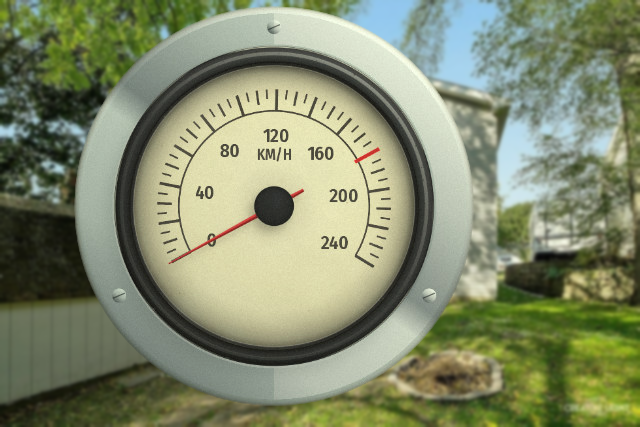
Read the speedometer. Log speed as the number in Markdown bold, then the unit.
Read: **0** km/h
